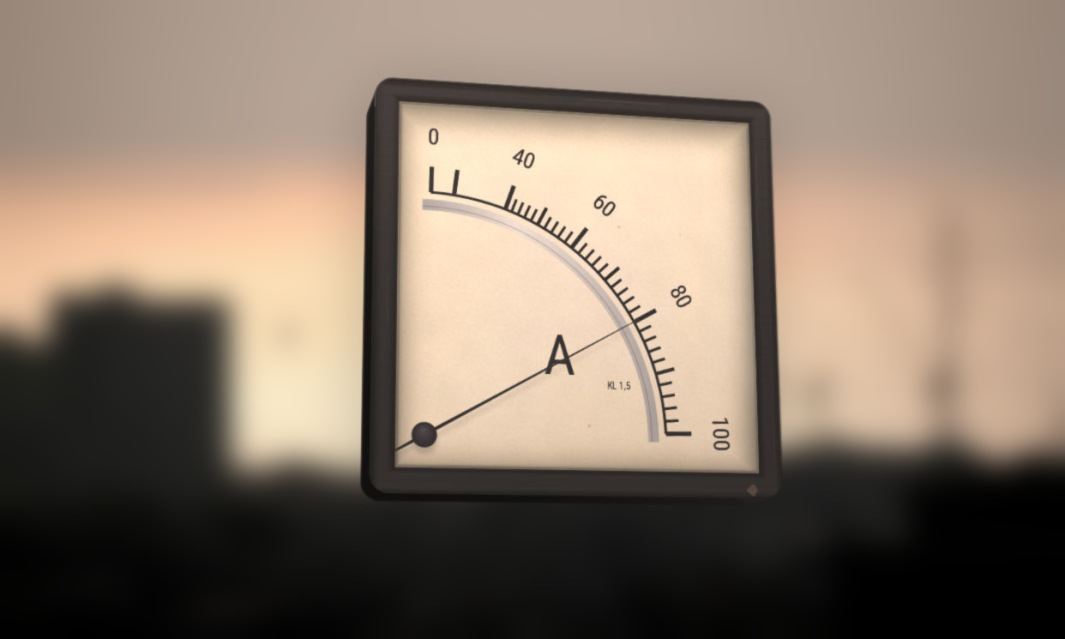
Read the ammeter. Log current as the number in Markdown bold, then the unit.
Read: **80** A
